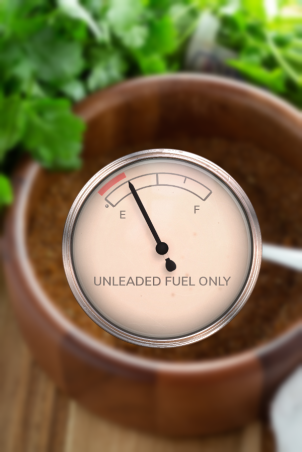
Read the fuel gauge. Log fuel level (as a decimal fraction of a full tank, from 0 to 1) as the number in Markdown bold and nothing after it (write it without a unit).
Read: **0.25**
